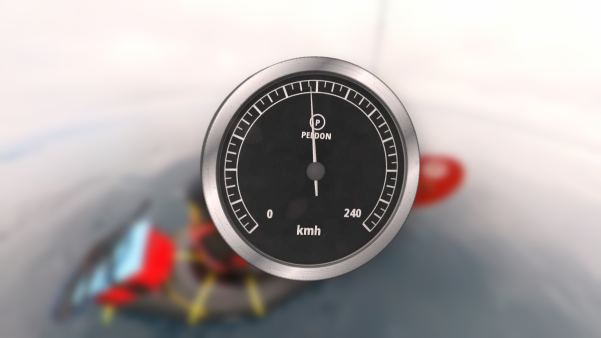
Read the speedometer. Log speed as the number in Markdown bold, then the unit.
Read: **115** km/h
